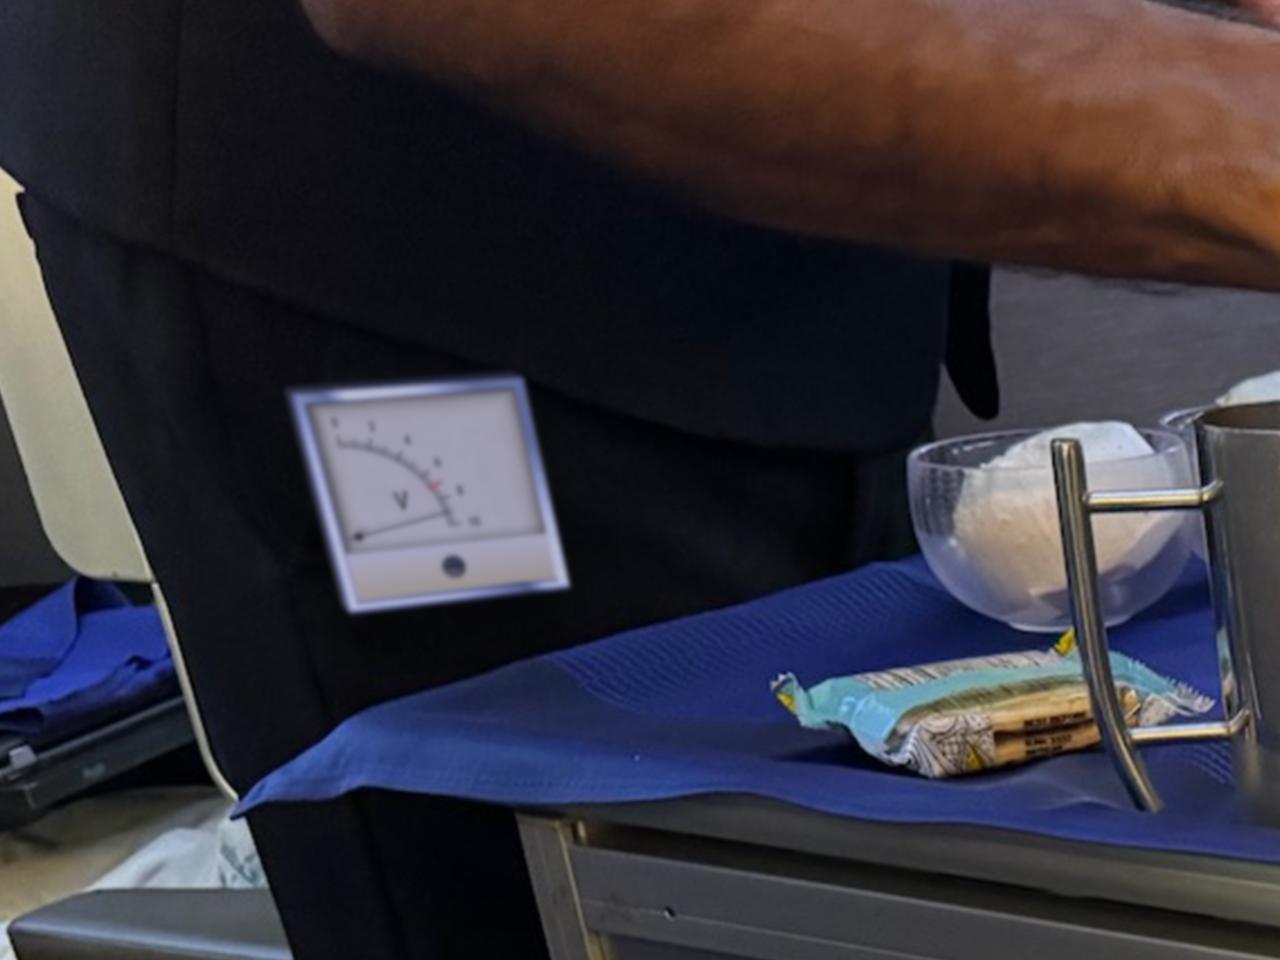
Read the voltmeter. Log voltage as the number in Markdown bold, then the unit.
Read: **9** V
